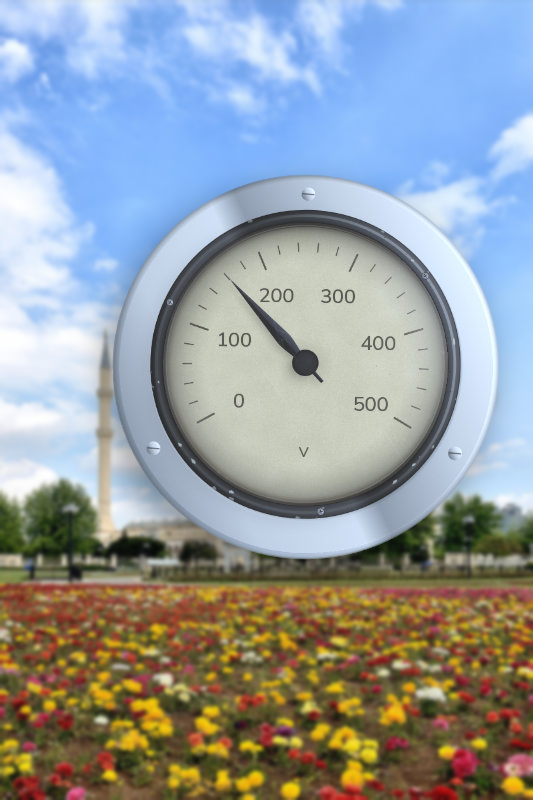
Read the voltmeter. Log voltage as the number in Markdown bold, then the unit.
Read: **160** V
